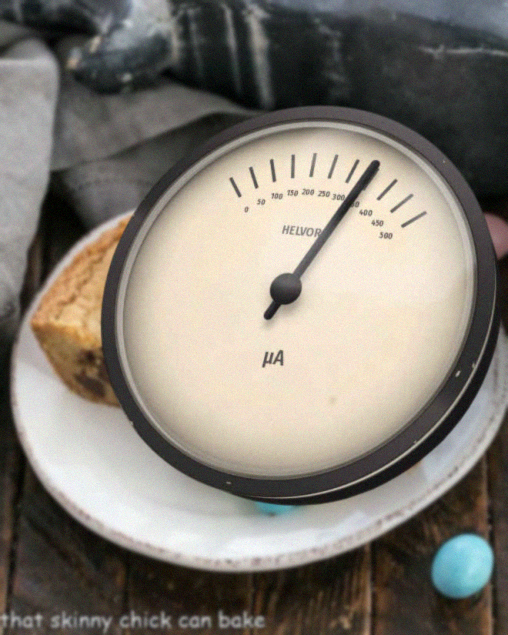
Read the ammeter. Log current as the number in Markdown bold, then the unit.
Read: **350** µA
